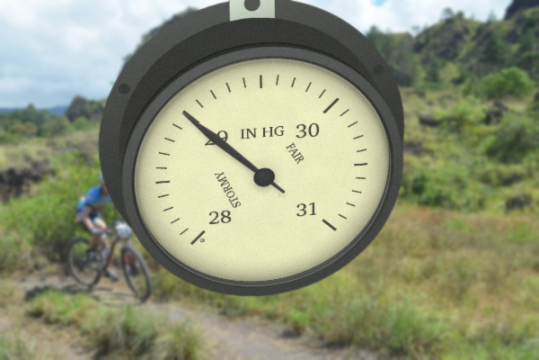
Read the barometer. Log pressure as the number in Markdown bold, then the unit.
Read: **29** inHg
